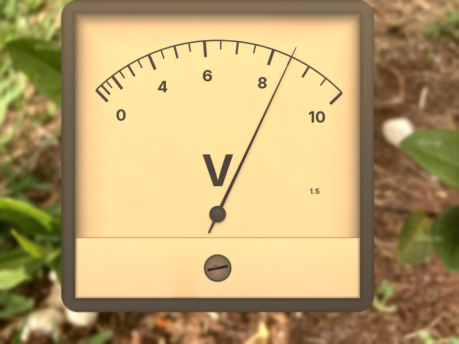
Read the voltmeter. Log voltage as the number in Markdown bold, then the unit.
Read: **8.5** V
